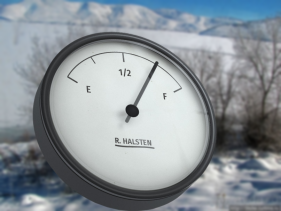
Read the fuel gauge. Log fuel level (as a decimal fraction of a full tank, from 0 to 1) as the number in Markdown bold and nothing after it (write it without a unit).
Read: **0.75**
